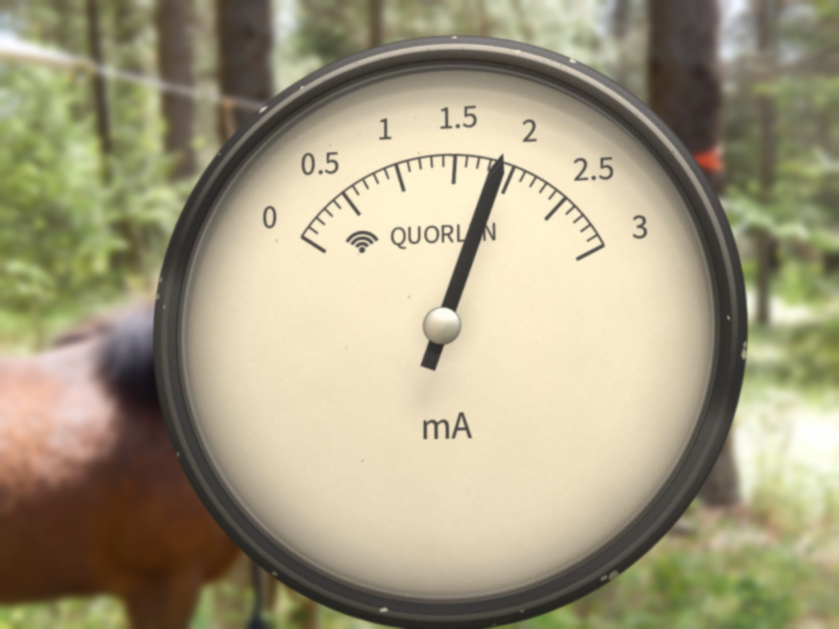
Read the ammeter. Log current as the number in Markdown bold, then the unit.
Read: **1.9** mA
